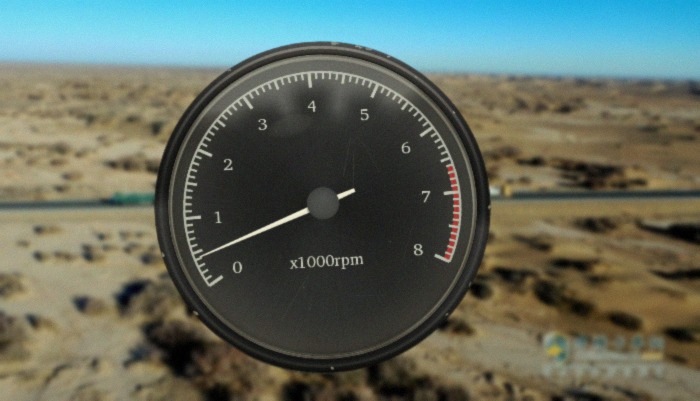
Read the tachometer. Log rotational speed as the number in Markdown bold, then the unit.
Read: **400** rpm
